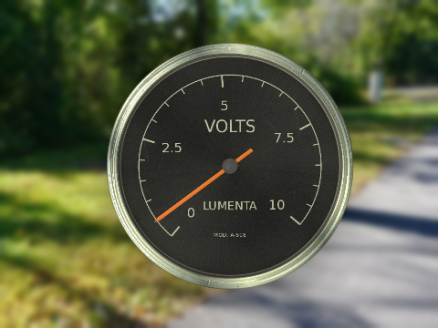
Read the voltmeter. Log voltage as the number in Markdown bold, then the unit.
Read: **0.5** V
